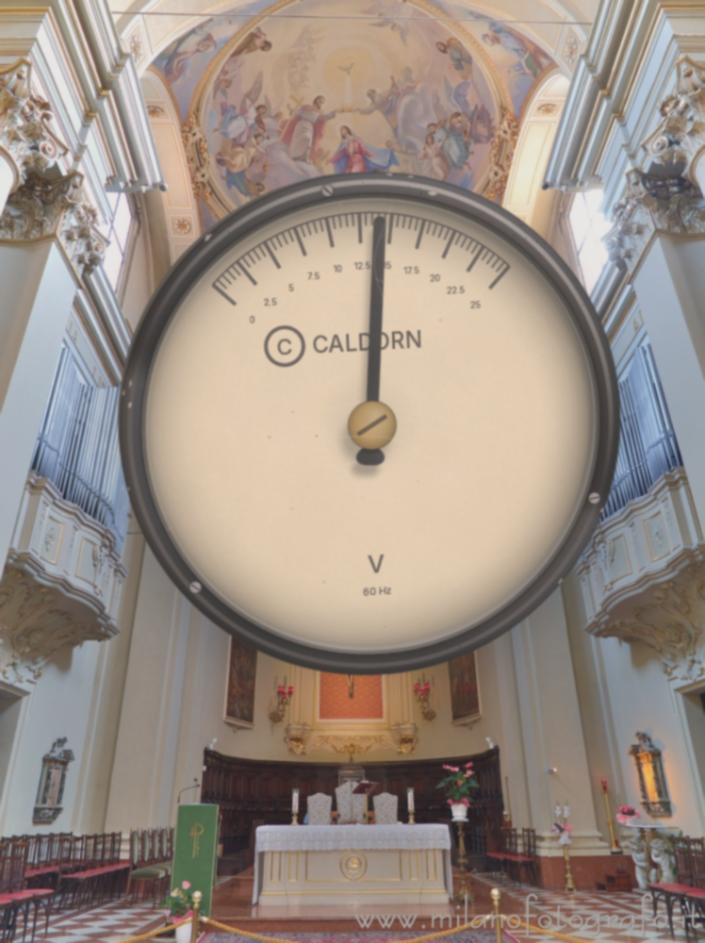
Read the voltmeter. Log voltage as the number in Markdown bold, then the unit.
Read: **14** V
